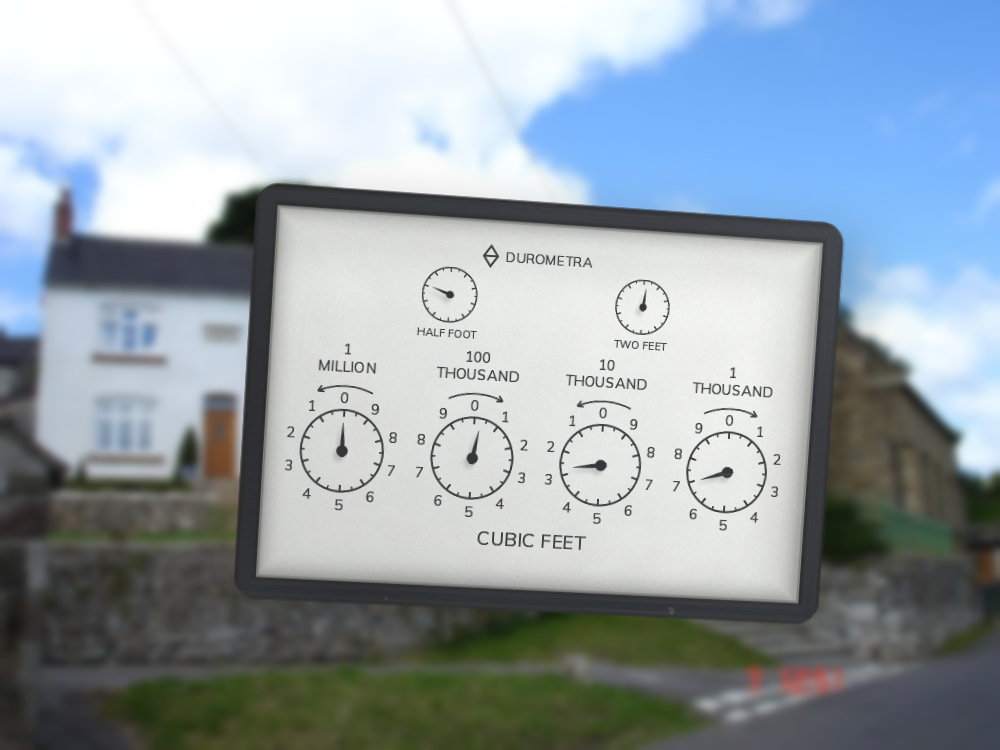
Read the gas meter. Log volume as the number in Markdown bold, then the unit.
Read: **2700** ft³
